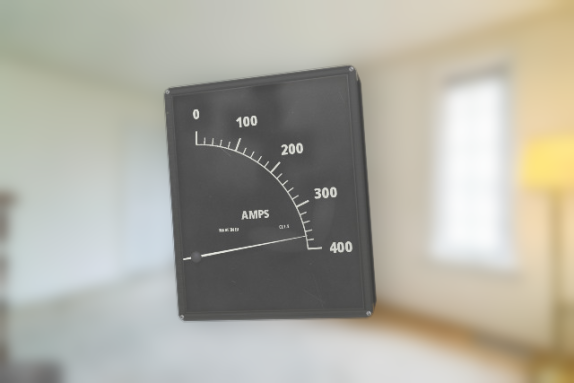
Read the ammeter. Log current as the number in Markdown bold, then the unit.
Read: **370** A
